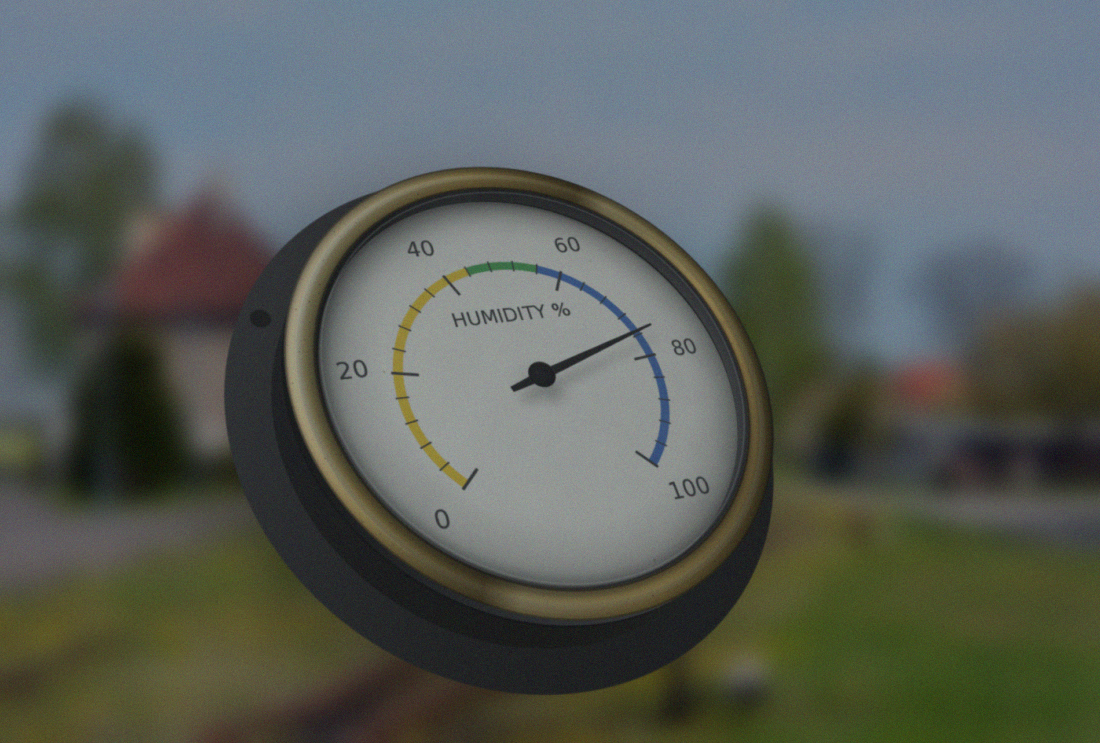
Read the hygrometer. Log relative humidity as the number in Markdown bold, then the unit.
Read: **76** %
